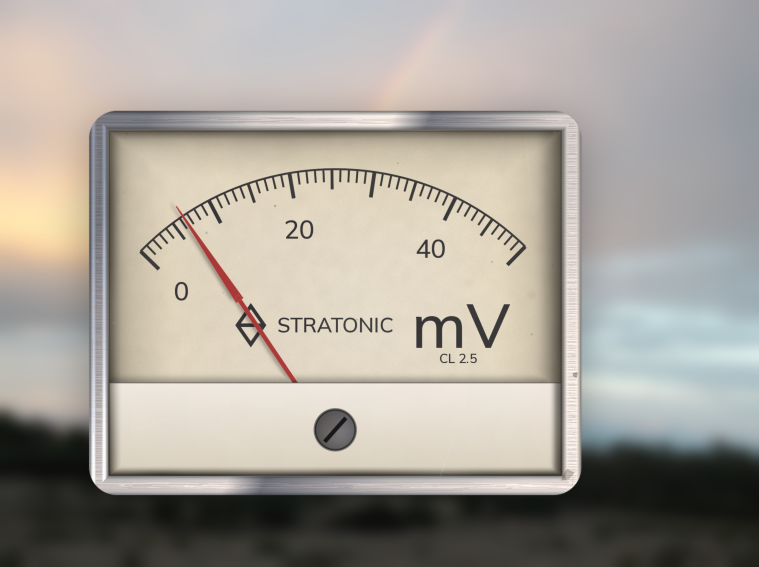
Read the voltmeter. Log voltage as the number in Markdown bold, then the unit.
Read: **6.5** mV
